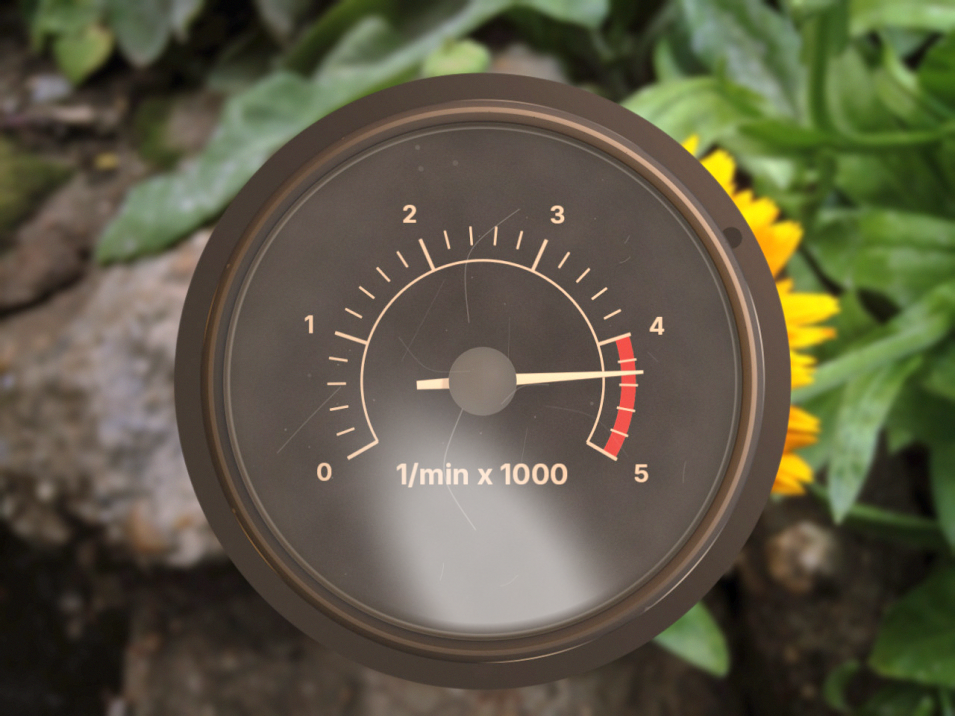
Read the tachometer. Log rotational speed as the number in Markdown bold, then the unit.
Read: **4300** rpm
